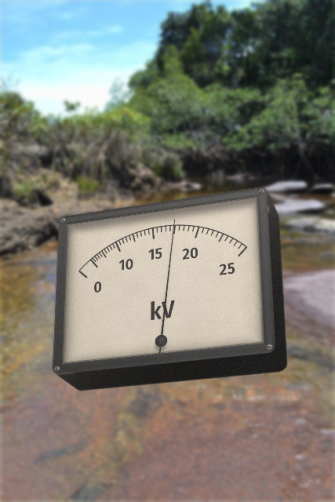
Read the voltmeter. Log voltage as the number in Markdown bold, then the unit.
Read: **17.5** kV
